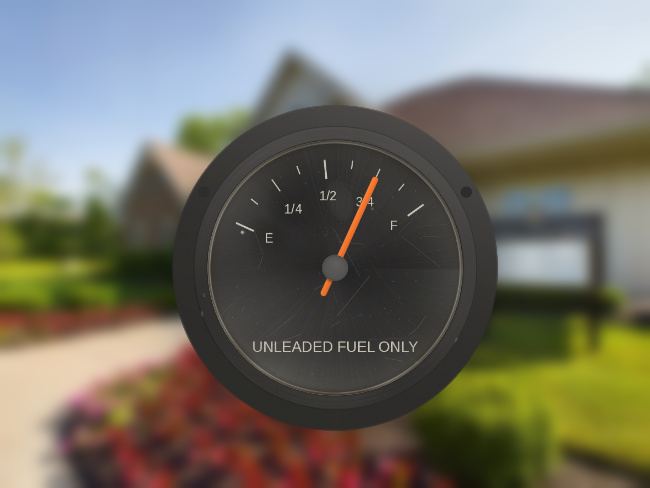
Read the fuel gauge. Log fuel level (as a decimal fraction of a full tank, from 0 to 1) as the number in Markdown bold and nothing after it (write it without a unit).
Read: **0.75**
